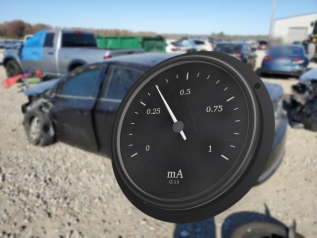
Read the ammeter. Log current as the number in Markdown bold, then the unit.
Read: **0.35** mA
